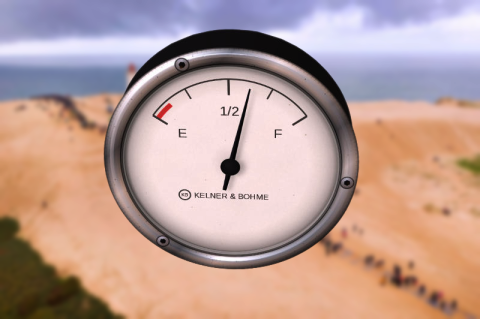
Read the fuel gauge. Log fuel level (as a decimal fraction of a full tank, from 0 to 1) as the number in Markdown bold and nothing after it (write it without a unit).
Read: **0.625**
